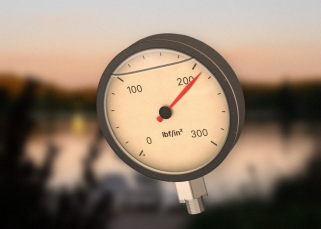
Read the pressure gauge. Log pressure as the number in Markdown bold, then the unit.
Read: **210** psi
